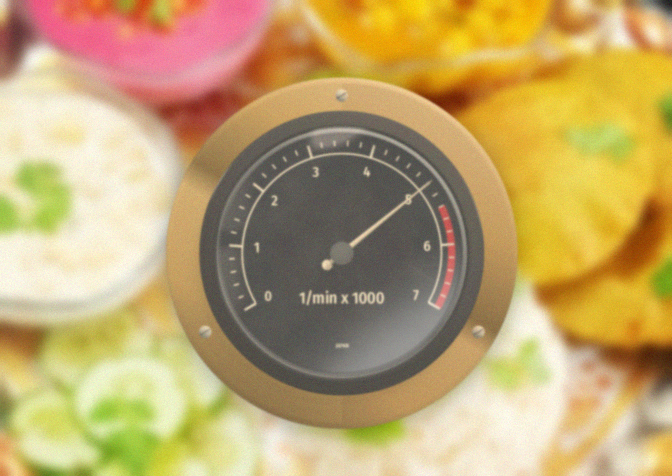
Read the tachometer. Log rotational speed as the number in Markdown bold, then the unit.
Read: **5000** rpm
